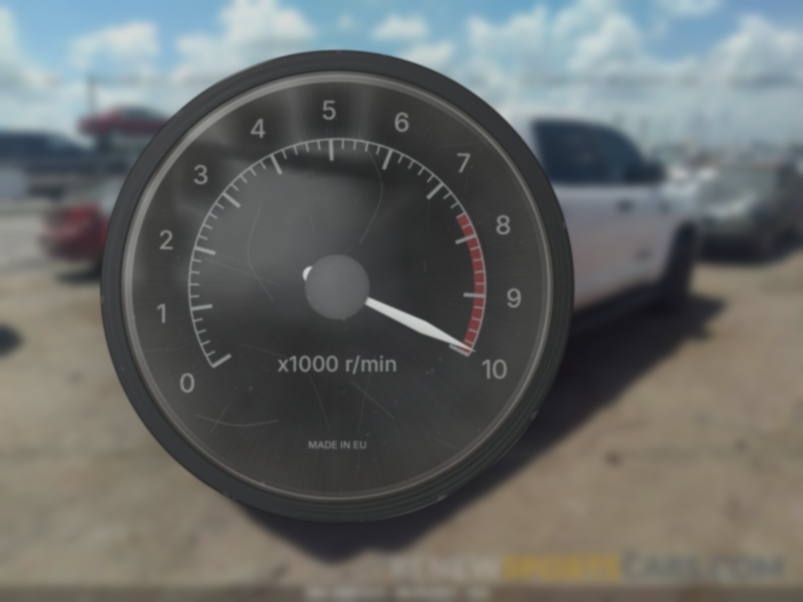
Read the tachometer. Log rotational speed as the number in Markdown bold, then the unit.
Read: **9900** rpm
